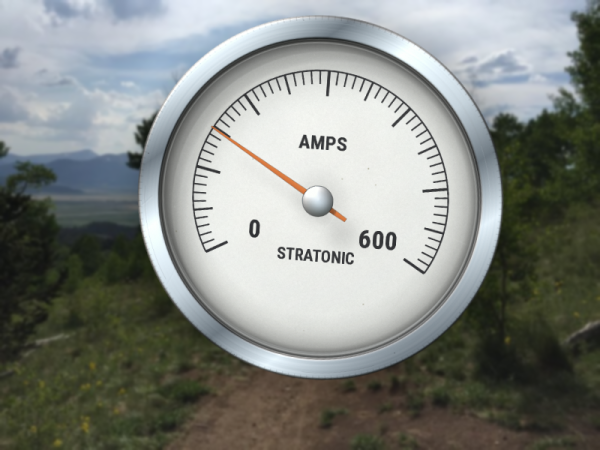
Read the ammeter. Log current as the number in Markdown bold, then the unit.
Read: **150** A
